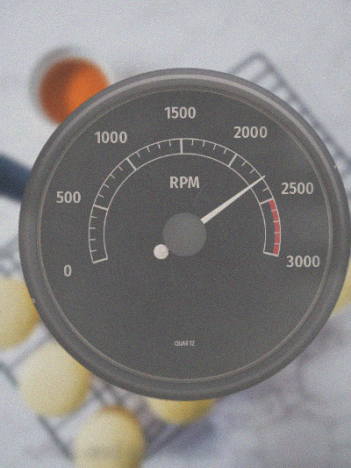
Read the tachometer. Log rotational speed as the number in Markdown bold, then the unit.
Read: **2300** rpm
